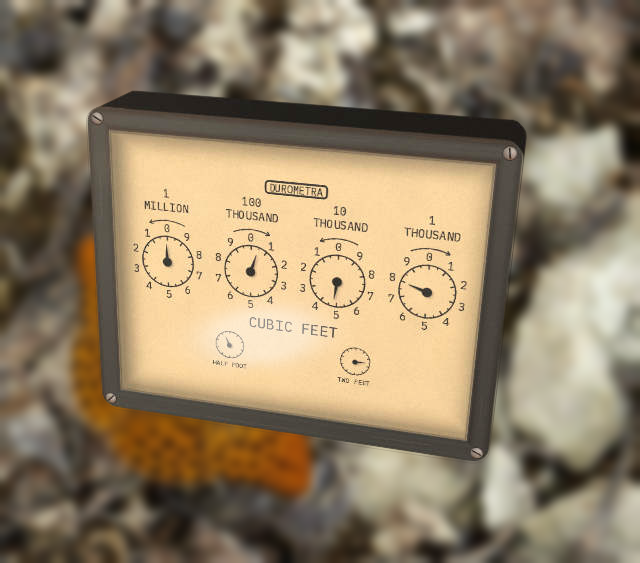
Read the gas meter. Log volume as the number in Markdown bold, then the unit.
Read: **4800** ft³
